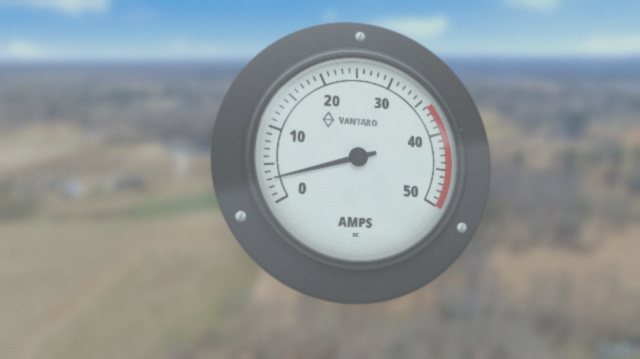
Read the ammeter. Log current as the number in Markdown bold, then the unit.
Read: **3** A
